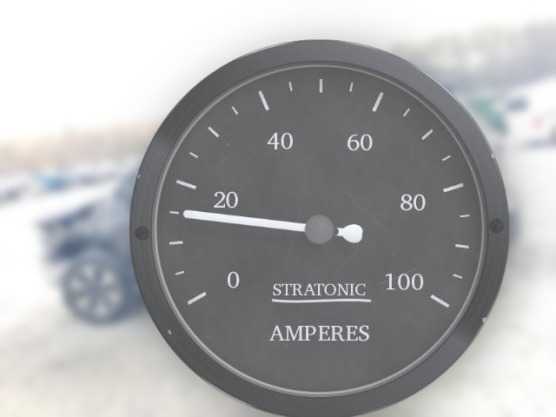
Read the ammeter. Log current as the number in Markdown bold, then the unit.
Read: **15** A
